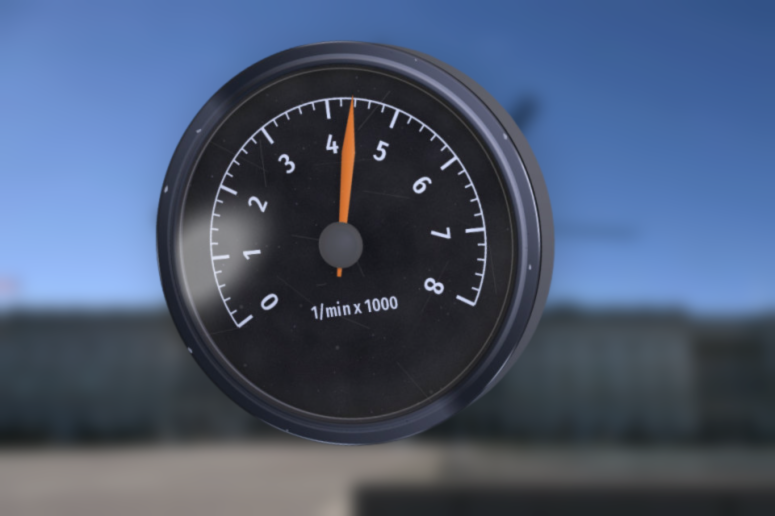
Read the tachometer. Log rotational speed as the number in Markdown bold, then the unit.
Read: **4400** rpm
